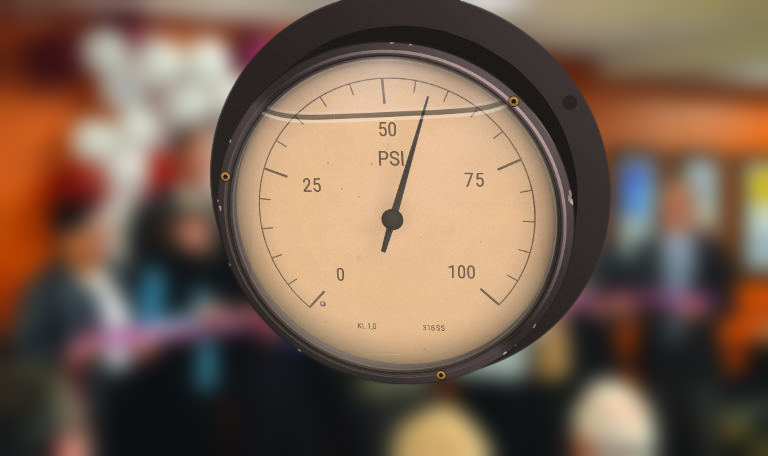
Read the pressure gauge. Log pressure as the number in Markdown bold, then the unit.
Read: **57.5** psi
